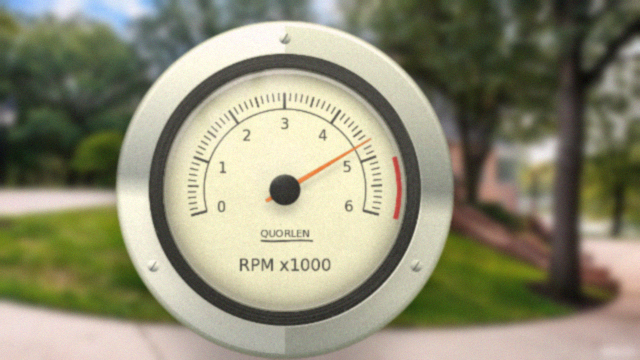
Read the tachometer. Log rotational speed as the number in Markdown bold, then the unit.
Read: **4700** rpm
